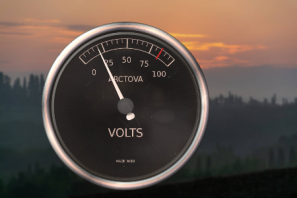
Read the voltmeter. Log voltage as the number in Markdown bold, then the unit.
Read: **20** V
